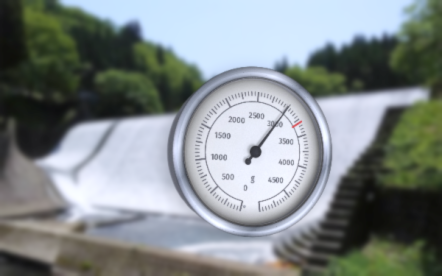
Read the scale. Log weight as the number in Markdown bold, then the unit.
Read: **3000** g
